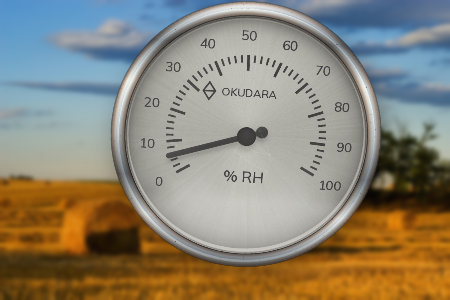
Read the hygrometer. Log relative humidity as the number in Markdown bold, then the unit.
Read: **6** %
